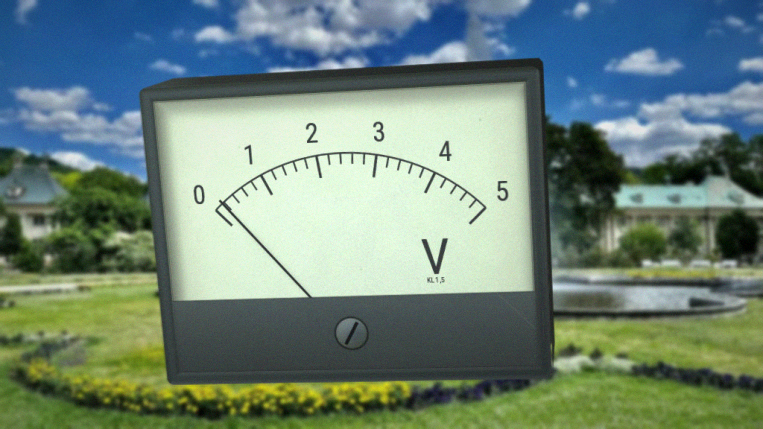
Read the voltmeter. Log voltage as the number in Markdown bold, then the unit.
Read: **0.2** V
